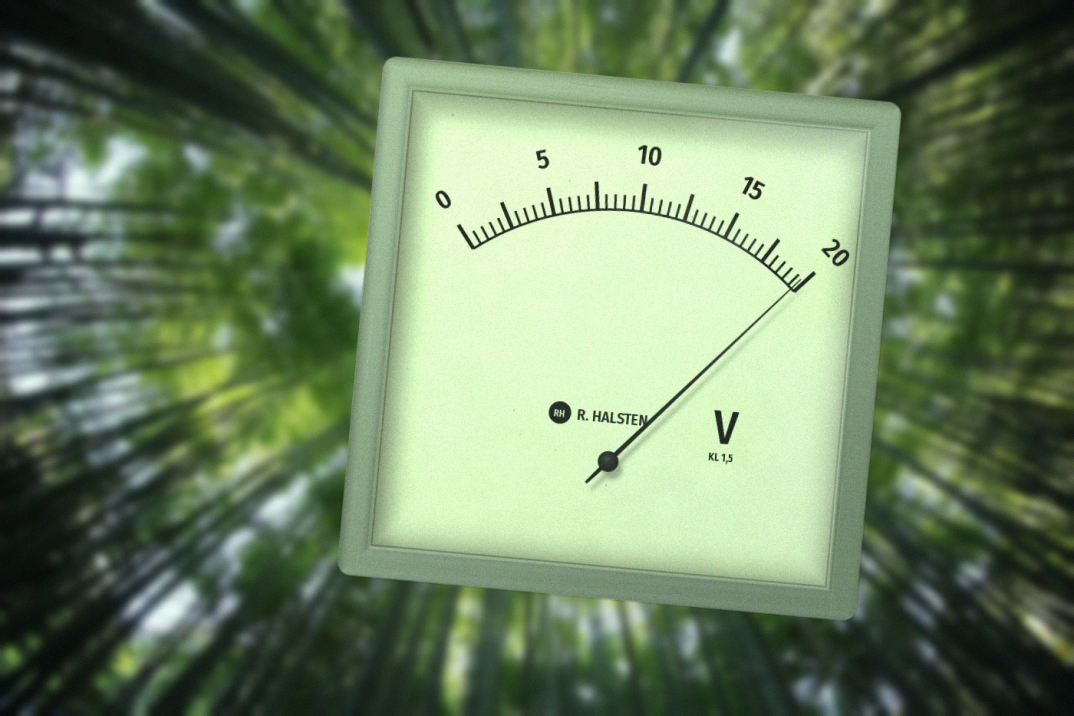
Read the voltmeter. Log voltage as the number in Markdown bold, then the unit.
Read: **19.75** V
